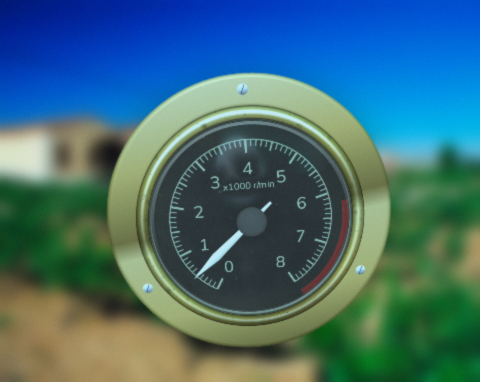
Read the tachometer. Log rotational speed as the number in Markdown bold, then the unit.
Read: **500** rpm
